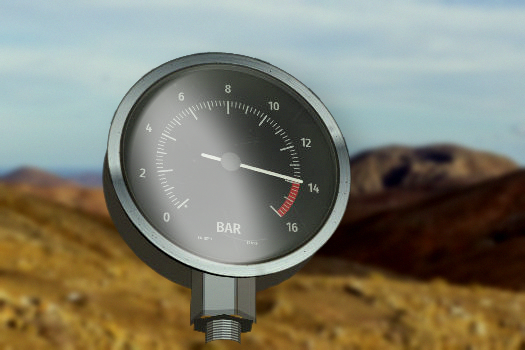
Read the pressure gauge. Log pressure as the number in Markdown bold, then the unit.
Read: **14** bar
